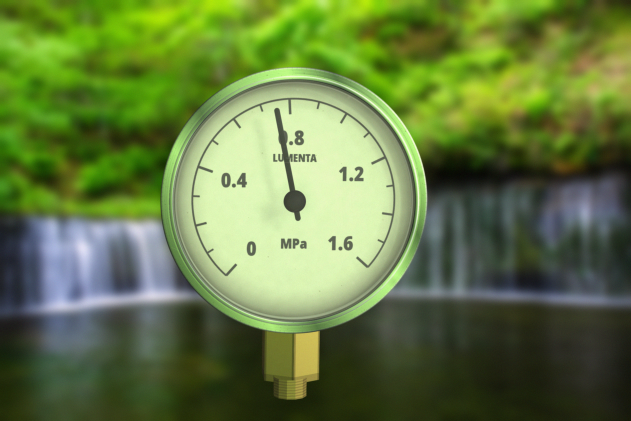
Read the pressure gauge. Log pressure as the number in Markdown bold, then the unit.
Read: **0.75** MPa
